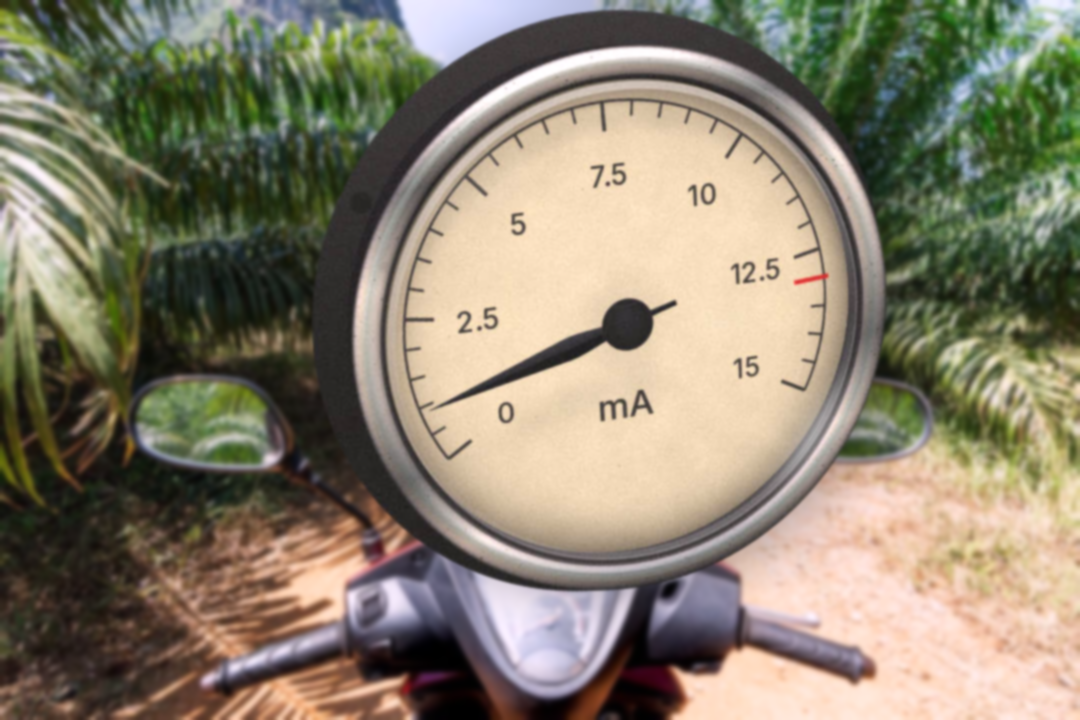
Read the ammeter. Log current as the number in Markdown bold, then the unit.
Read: **1** mA
